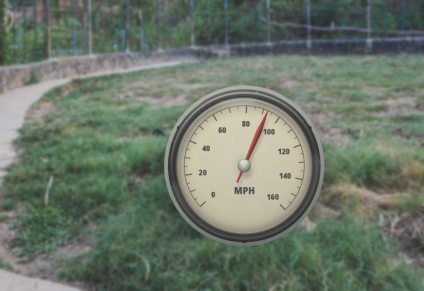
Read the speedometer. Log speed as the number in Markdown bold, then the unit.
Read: **92.5** mph
